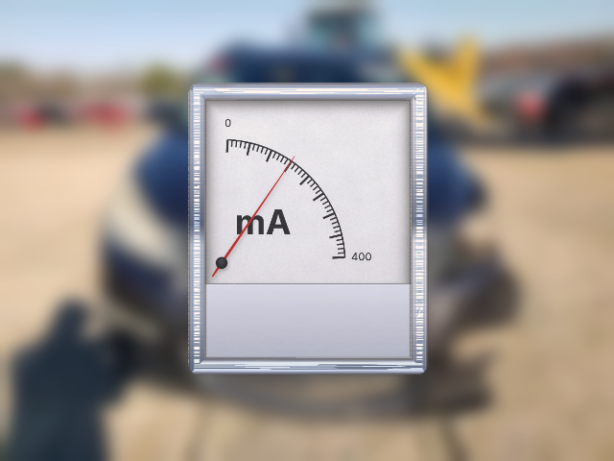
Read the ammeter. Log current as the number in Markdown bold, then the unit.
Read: **150** mA
